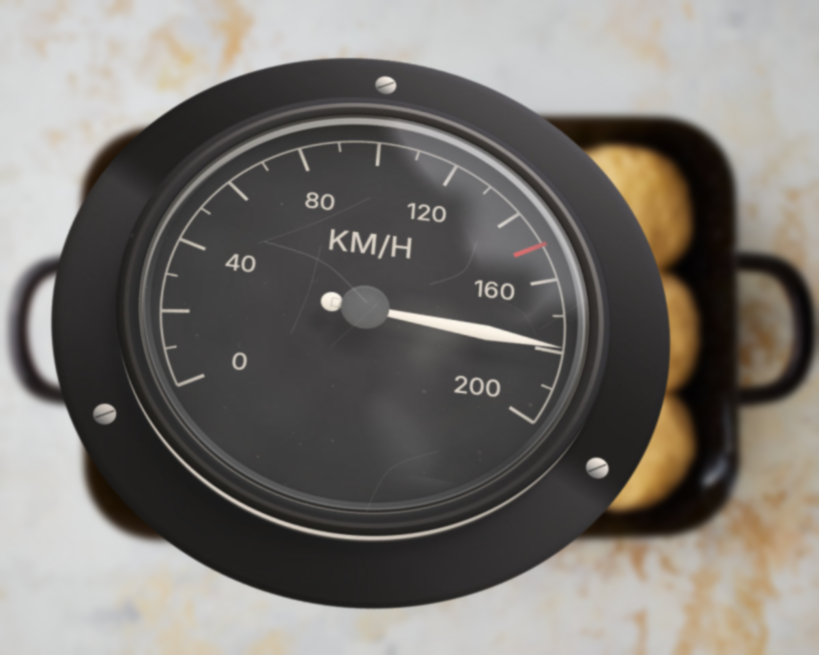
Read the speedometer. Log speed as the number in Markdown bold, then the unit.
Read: **180** km/h
